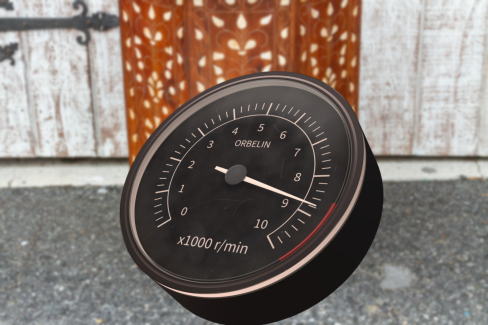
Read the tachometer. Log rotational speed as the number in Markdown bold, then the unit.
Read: **8800** rpm
